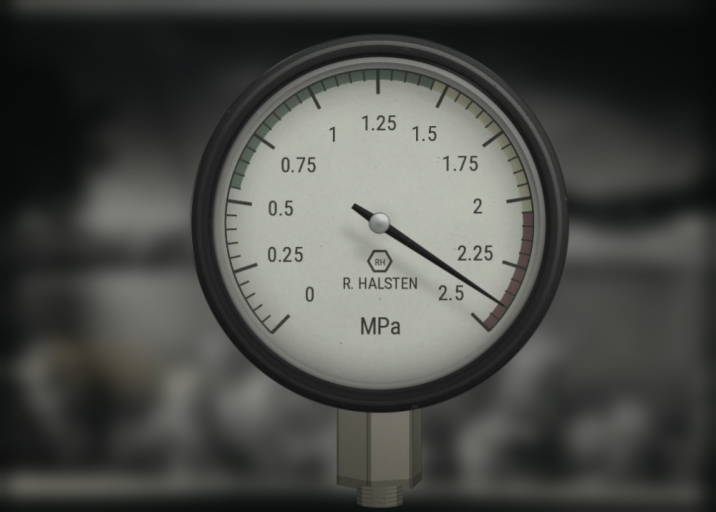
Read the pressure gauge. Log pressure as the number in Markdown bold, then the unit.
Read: **2.4** MPa
